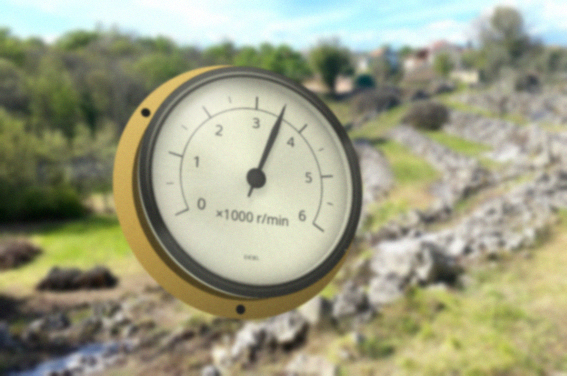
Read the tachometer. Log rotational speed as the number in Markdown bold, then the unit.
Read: **3500** rpm
